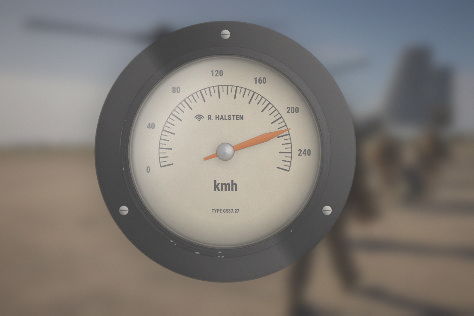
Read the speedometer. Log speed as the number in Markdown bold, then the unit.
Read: **215** km/h
